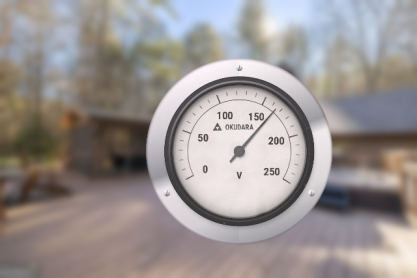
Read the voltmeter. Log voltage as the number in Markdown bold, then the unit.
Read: **165** V
